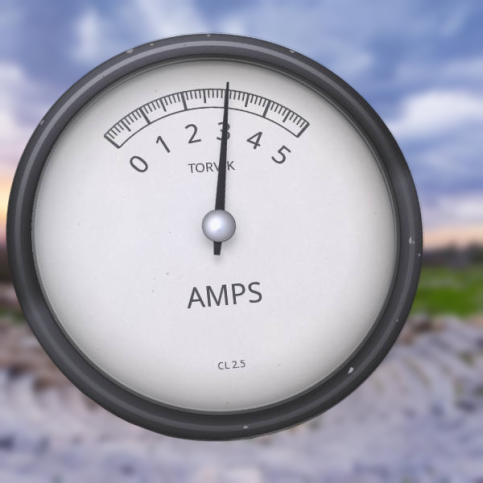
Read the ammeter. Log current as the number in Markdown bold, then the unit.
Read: **3** A
